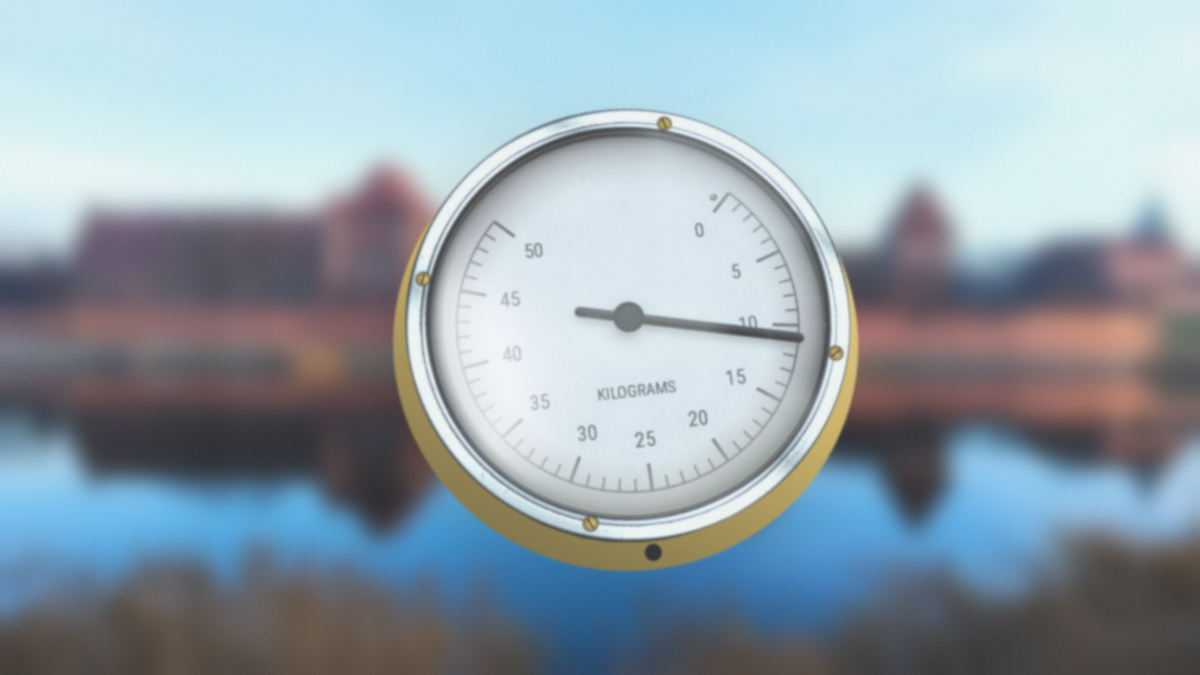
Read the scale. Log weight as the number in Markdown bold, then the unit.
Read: **11** kg
